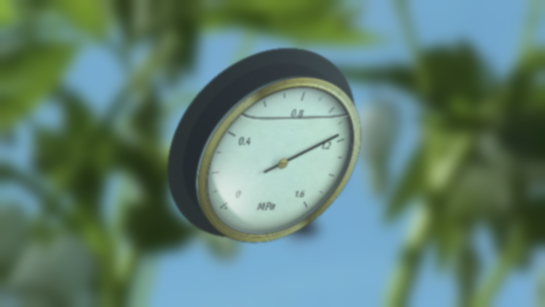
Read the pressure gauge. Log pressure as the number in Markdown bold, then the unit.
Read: **1.15** MPa
